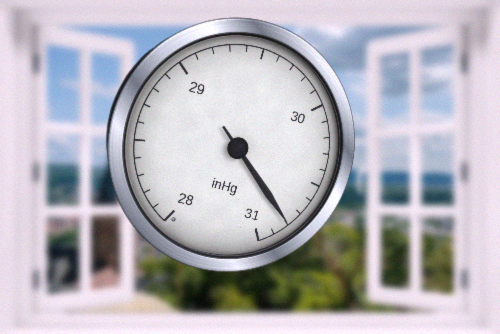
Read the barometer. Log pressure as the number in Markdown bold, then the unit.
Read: **30.8** inHg
